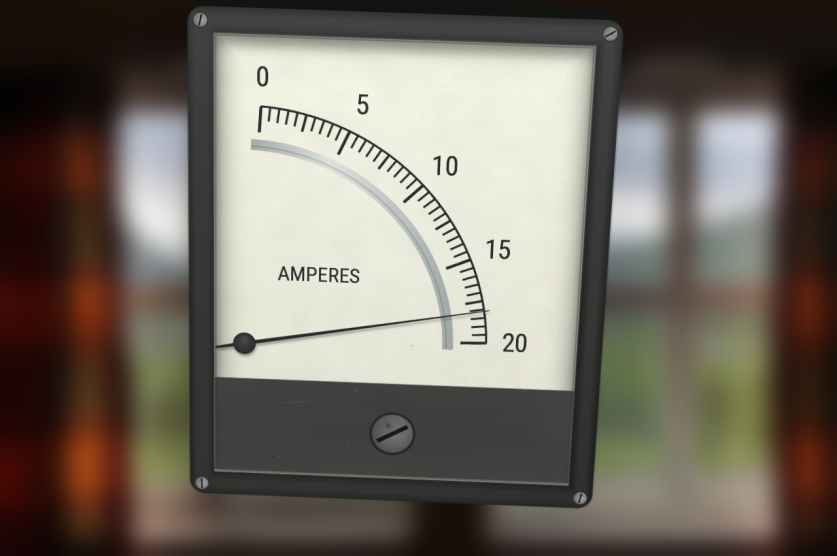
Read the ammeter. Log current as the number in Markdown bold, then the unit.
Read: **18** A
